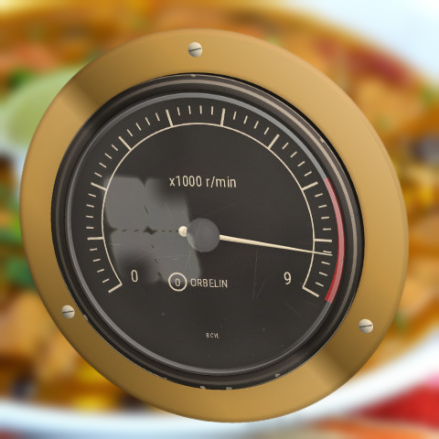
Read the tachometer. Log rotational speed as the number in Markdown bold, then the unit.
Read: **8200** rpm
